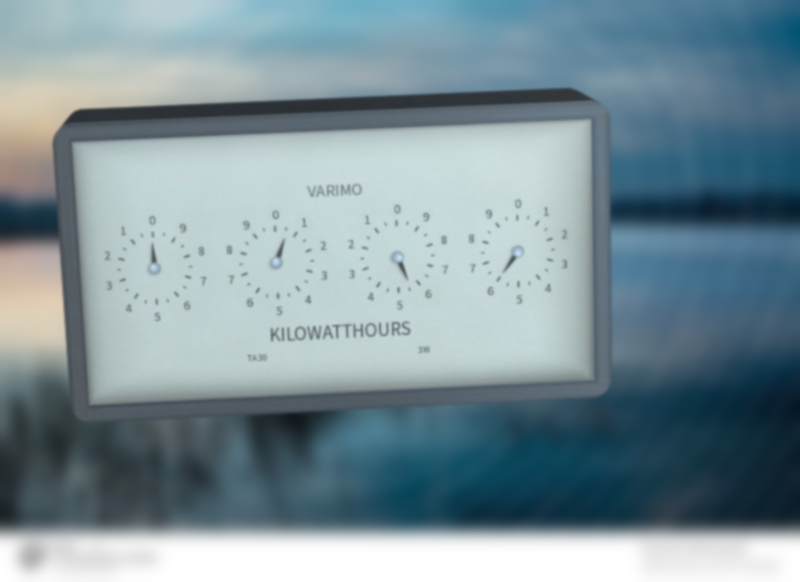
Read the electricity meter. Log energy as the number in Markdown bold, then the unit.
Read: **56** kWh
